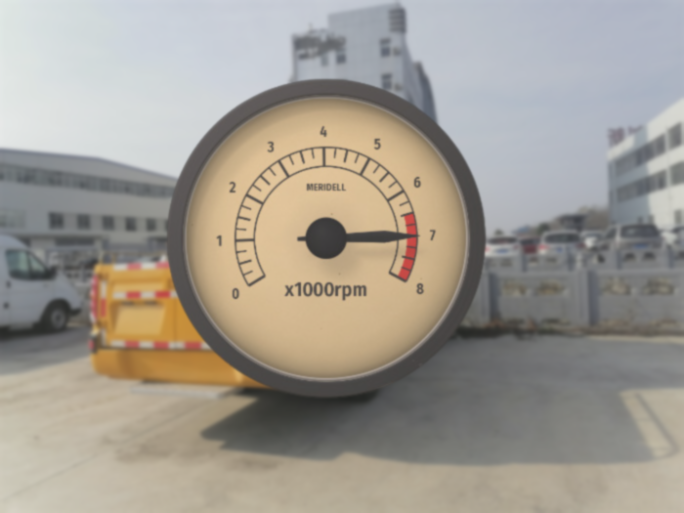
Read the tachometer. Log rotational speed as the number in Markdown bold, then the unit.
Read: **7000** rpm
